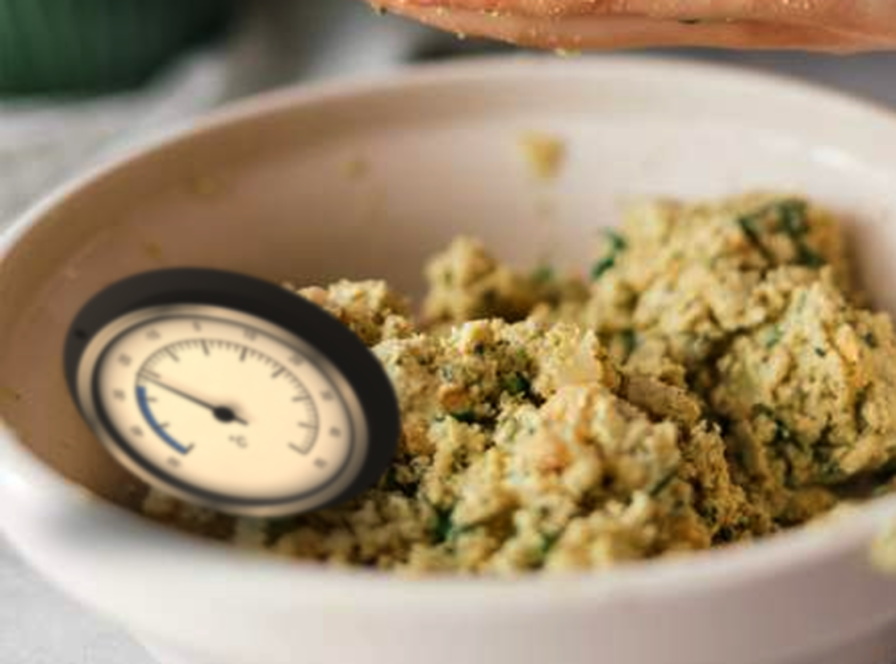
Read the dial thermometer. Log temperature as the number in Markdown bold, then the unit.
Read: **-20** °C
